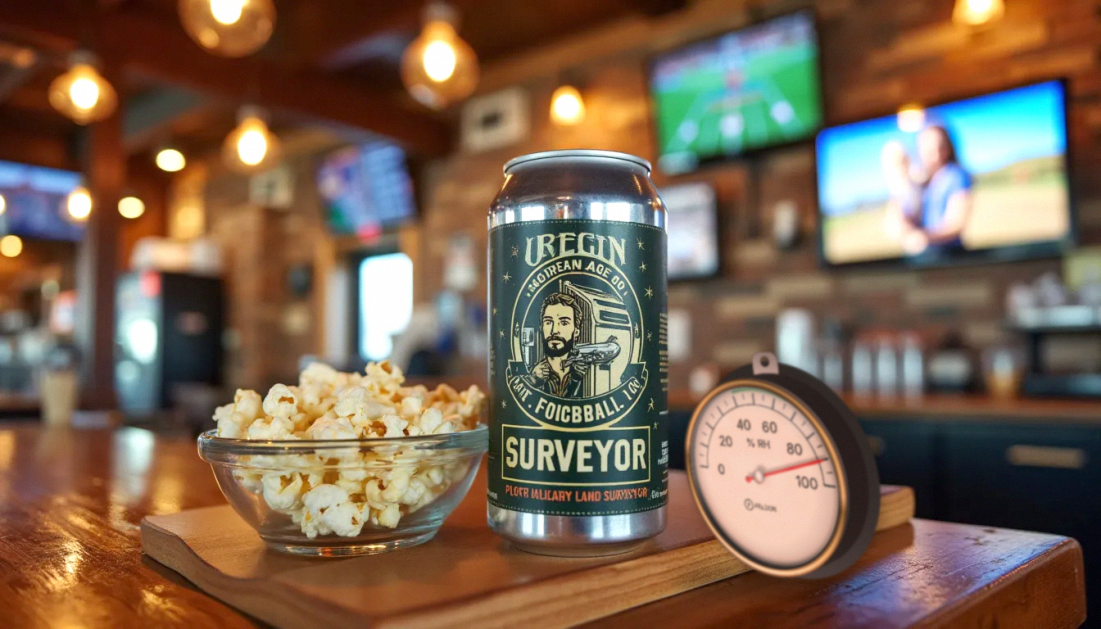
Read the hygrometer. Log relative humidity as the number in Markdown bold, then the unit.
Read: **90** %
